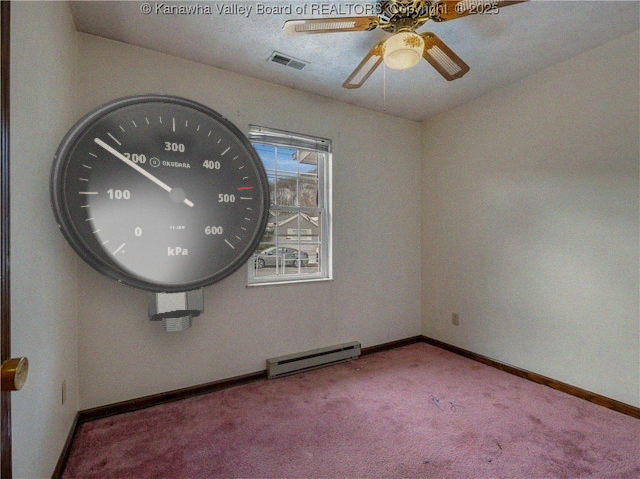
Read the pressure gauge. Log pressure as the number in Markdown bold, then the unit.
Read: **180** kPa
